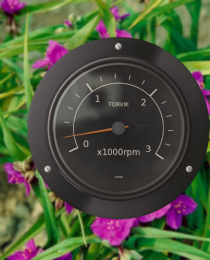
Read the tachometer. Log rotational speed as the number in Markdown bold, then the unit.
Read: **200** rpm
